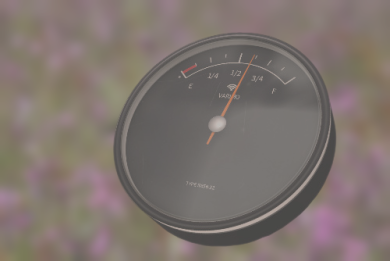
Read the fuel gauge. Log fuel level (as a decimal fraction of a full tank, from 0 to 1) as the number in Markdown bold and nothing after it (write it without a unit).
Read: **0.625**
